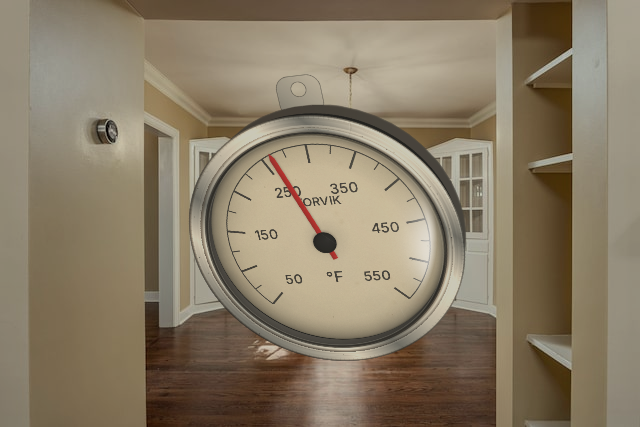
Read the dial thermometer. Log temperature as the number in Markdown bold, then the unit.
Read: **262.5** °F
